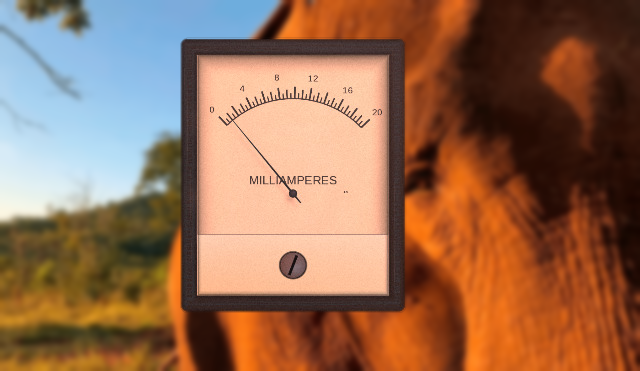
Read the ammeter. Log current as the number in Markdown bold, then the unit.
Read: **1** mA
